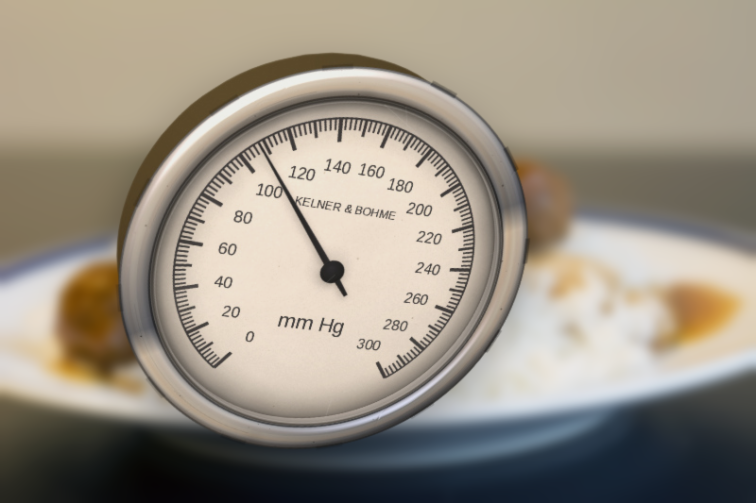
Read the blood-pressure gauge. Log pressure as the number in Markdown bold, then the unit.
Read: **108** mmHg
